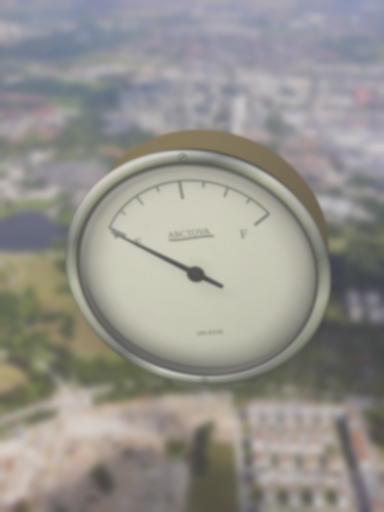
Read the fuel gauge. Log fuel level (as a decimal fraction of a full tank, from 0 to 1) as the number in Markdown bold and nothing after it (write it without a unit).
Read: **0**
